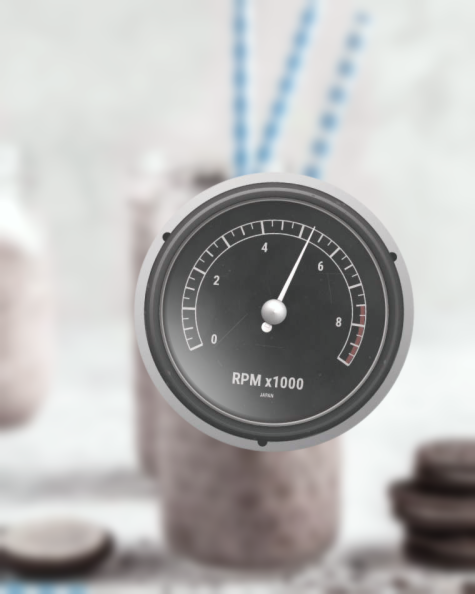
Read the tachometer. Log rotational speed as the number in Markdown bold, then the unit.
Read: **5250** rpm
